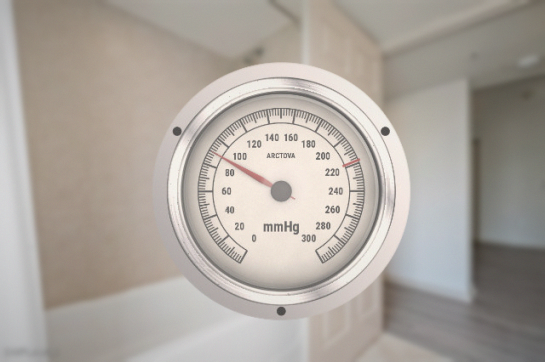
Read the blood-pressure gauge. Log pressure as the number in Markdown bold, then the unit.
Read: **90** mmHg
